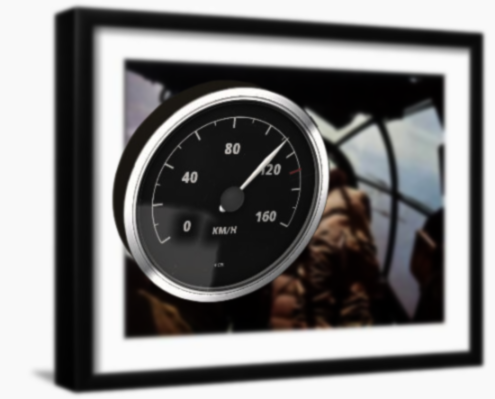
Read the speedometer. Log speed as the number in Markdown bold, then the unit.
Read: **110** km/h
